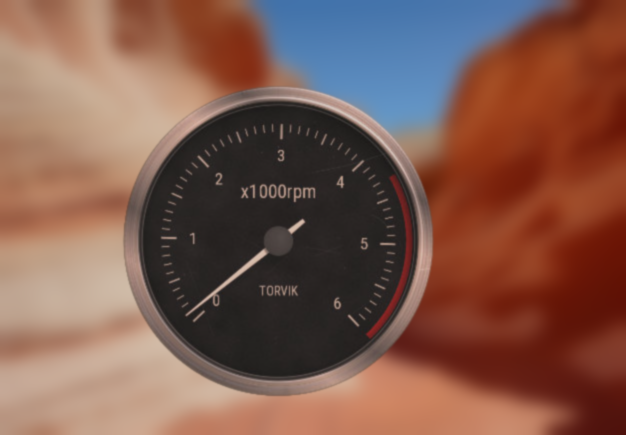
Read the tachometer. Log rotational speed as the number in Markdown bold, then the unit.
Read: **100** rpm
